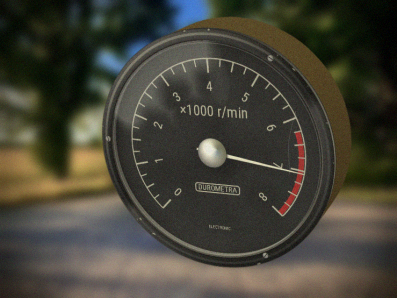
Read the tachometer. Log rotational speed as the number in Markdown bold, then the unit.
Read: **7000** rpm
